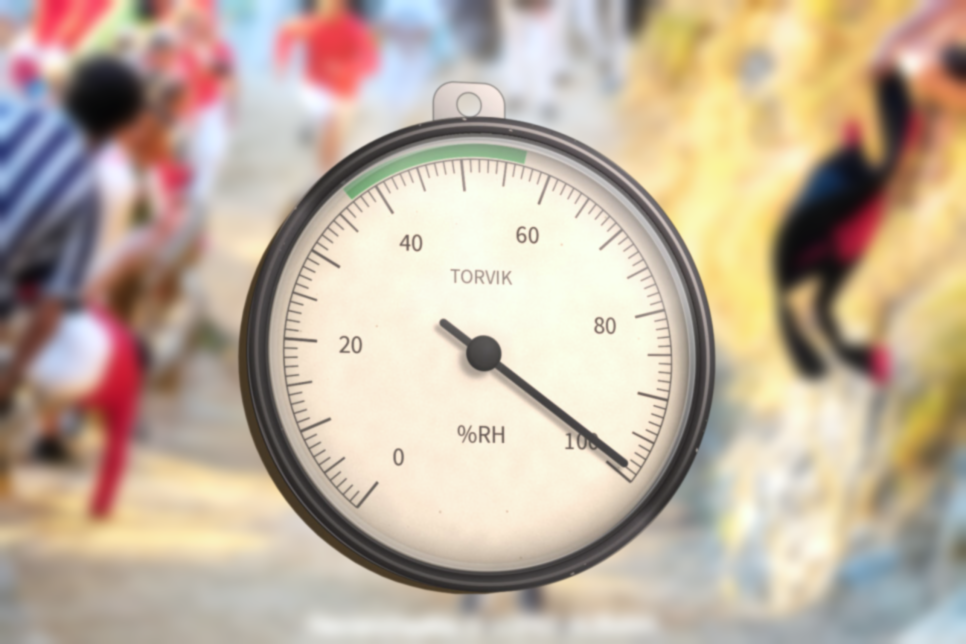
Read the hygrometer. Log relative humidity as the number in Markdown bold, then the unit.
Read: **99** %
